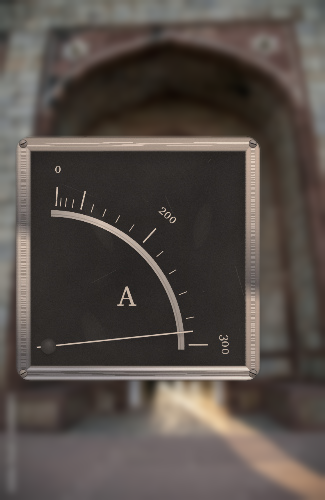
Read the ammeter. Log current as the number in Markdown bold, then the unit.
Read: **290** A
